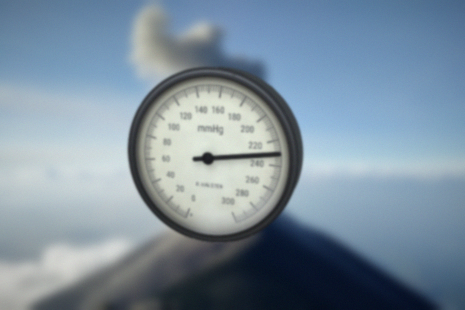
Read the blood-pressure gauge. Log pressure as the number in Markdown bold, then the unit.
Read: **230** mmHg
